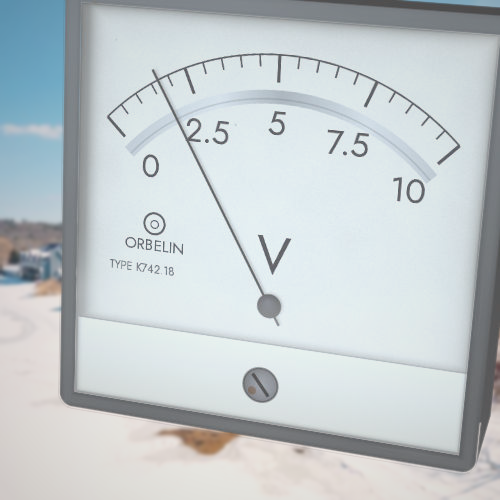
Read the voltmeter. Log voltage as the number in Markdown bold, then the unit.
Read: **1.75** V
